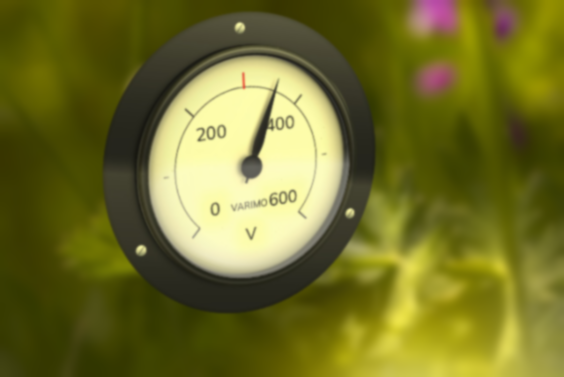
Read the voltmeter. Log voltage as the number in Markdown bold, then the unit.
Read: **350** V
